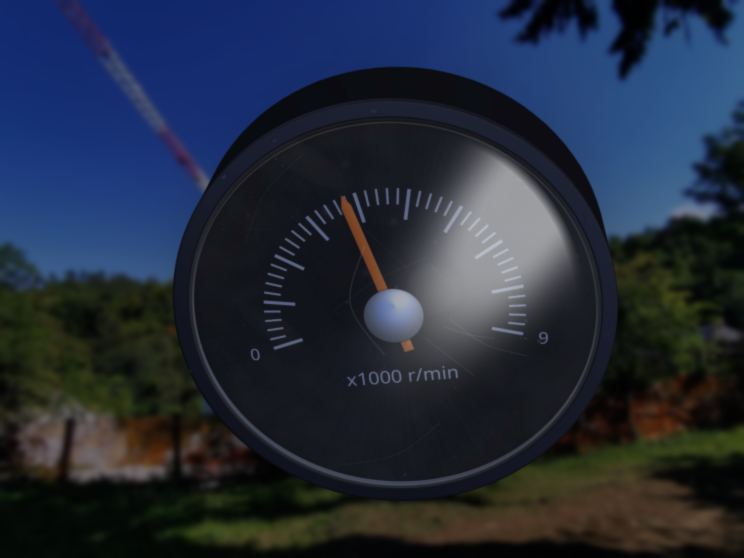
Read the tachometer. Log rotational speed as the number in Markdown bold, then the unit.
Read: **3800** rpm
